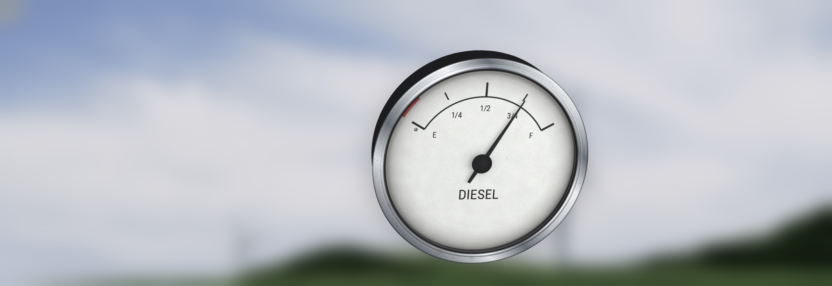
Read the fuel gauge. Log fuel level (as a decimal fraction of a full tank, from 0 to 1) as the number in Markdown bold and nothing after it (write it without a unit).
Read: **0.75**
